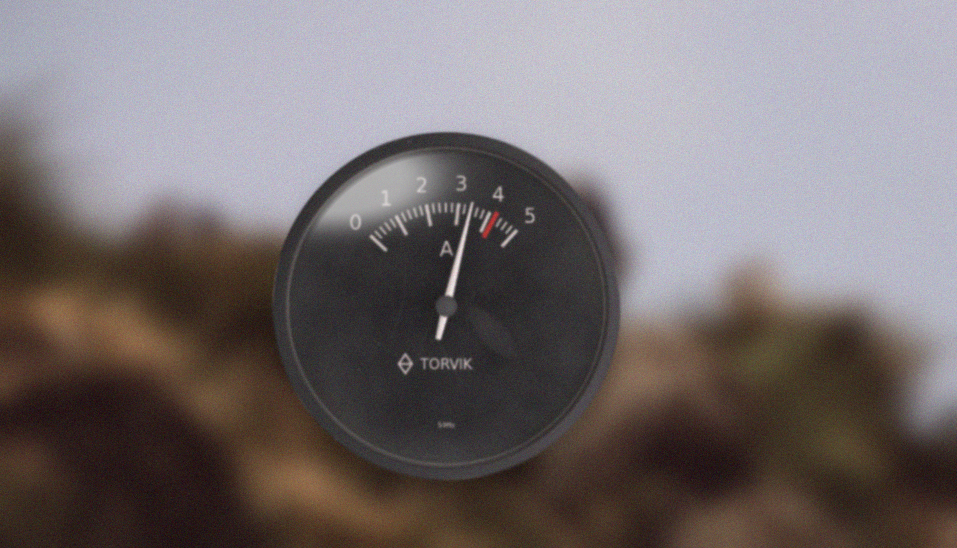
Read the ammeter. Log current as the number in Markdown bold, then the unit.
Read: **3.4** A
